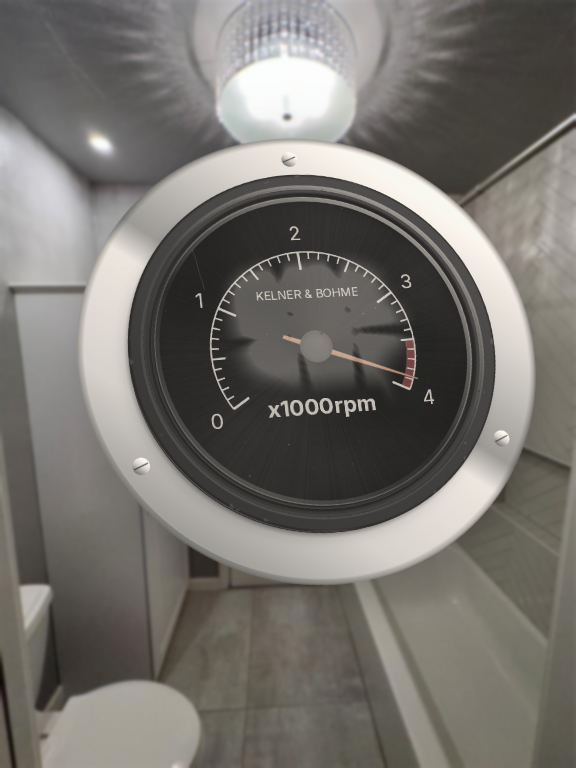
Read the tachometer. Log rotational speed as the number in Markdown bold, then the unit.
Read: **3900** rpm
